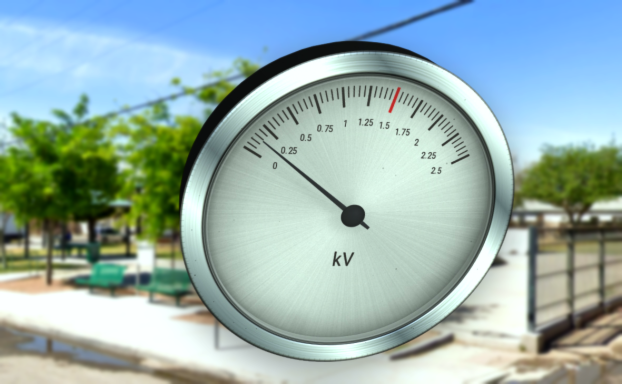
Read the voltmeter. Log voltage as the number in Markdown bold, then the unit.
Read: **0.15** kV
